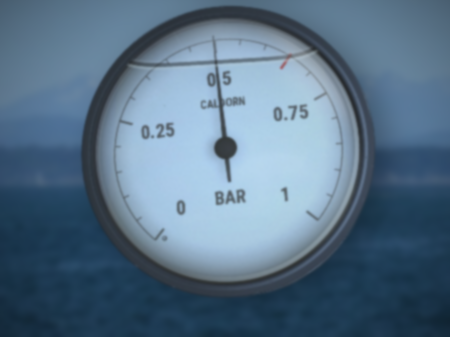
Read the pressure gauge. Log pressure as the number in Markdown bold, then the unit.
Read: **0.5** bar
